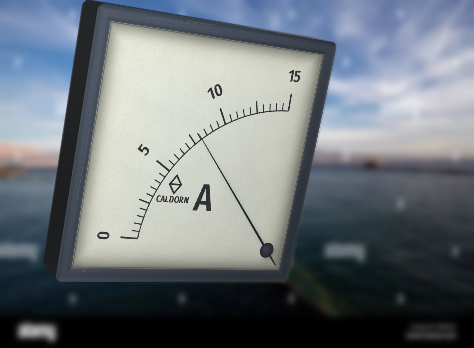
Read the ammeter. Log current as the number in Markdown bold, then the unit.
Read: **8** A
